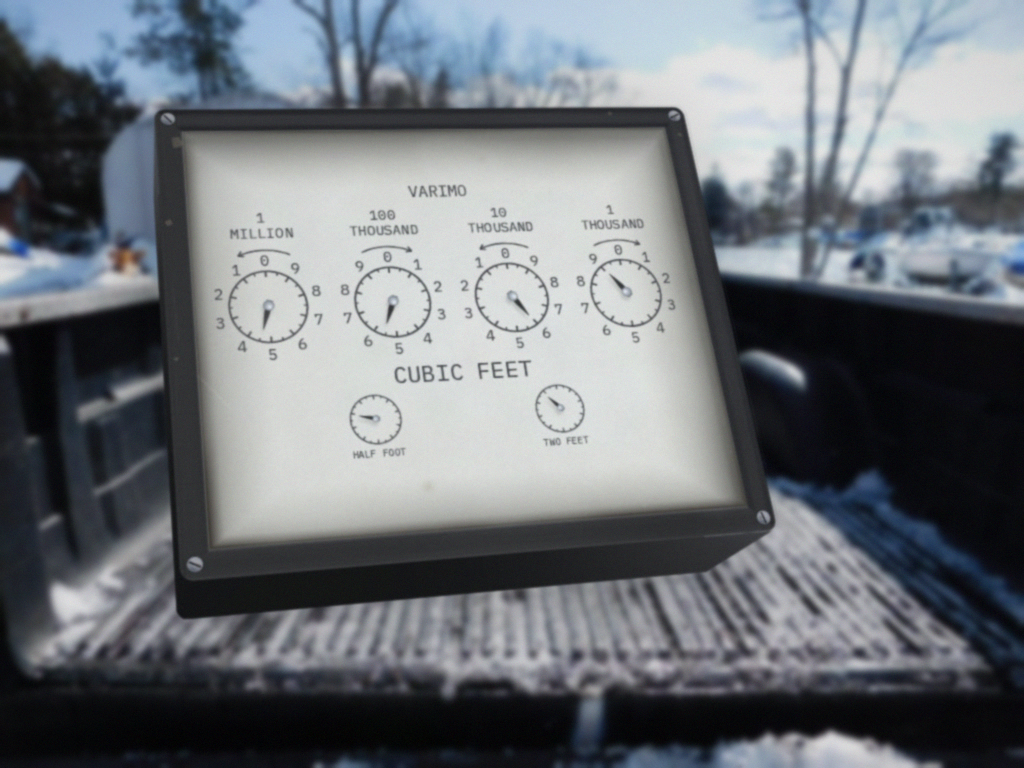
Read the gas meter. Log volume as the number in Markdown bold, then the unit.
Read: **455900** ft³
